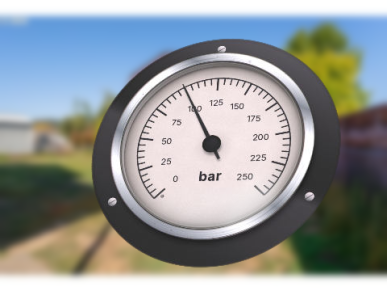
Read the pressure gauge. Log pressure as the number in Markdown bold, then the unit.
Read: **100** bar
